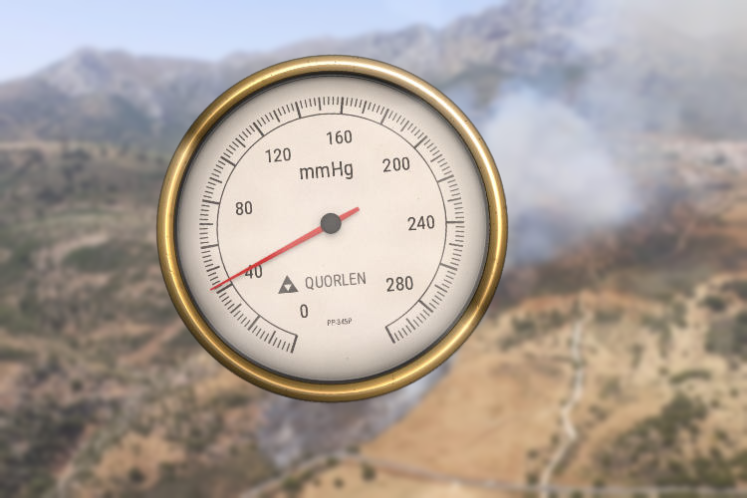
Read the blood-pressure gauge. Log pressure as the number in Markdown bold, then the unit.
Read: **42** mmHg
